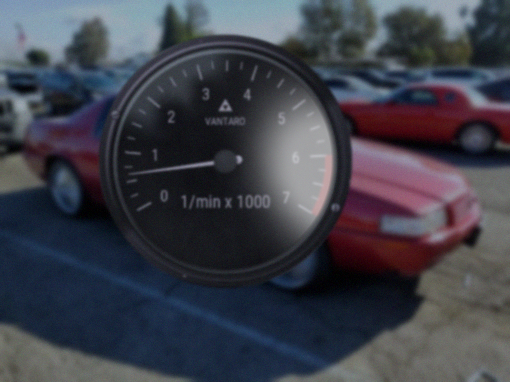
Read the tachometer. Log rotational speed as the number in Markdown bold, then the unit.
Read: **625** rpm
